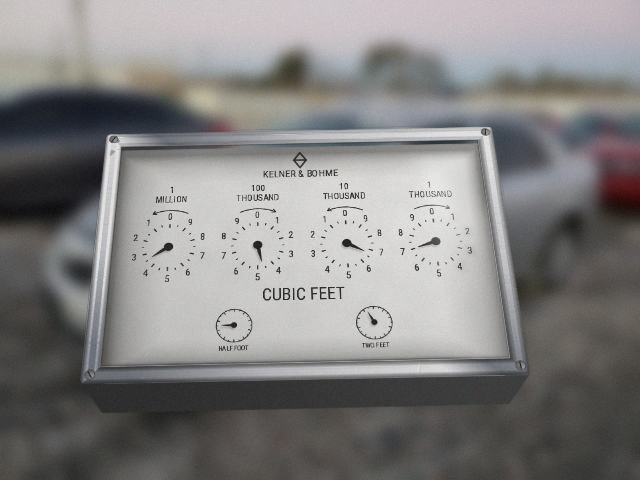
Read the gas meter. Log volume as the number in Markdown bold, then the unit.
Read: **346700** ft³
